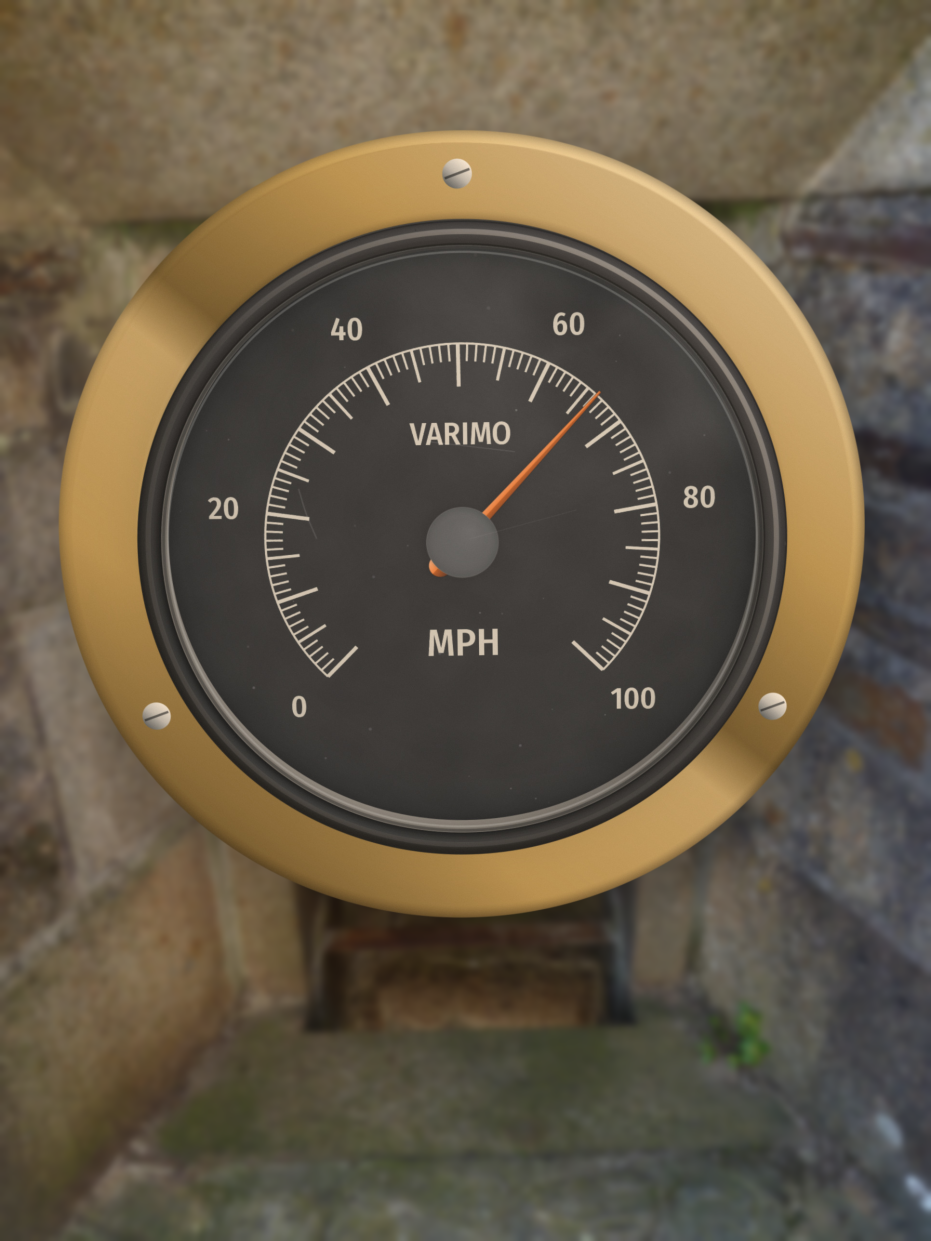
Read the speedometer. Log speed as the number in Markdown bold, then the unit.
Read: **66** mph
